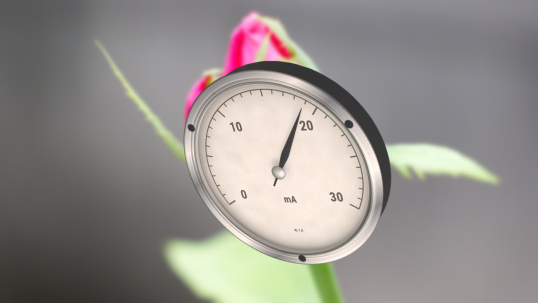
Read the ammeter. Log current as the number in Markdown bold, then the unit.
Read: **19** mA
